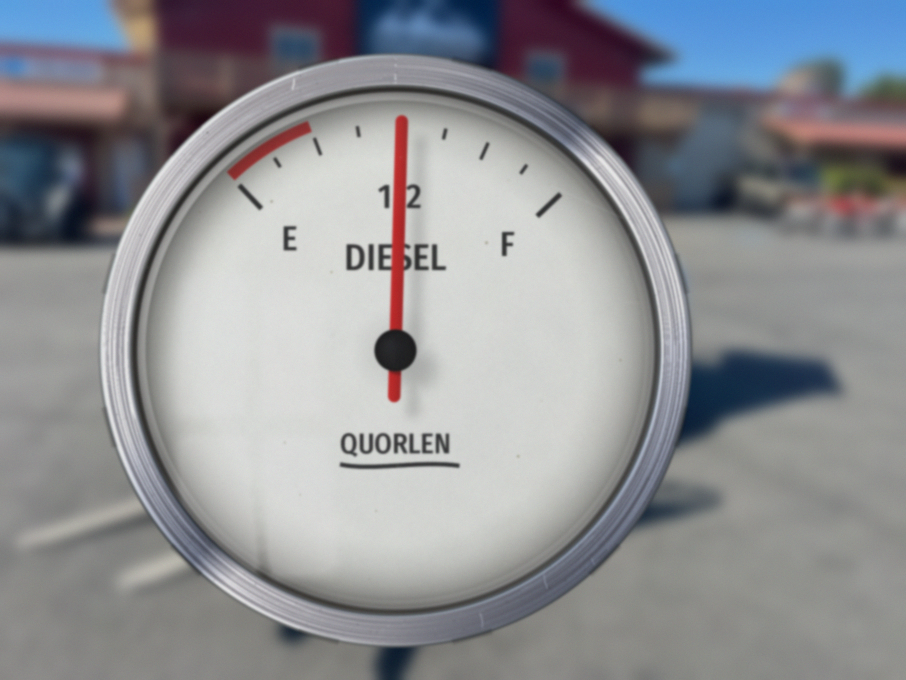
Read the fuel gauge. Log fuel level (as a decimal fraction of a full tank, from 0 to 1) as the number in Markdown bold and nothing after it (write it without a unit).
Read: **0.5**
